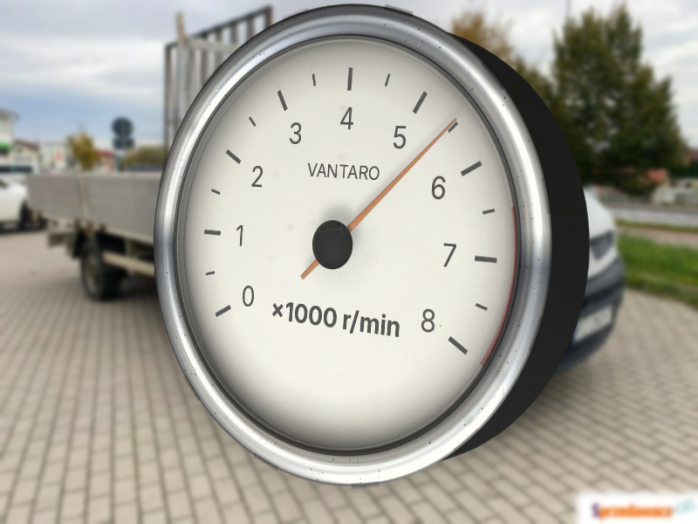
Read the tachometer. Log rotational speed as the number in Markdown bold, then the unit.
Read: **5500** rpm
